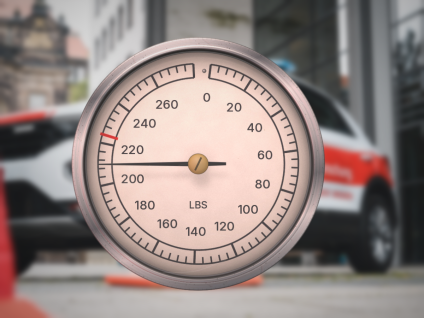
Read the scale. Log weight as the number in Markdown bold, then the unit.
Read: **210** lb
